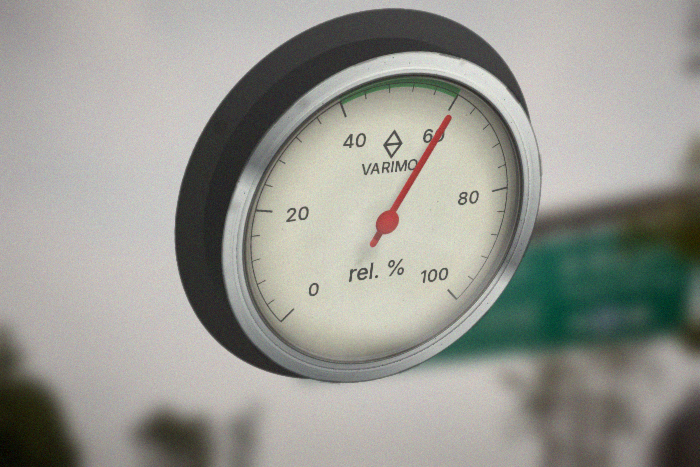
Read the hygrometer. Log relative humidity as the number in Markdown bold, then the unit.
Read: **60** %
